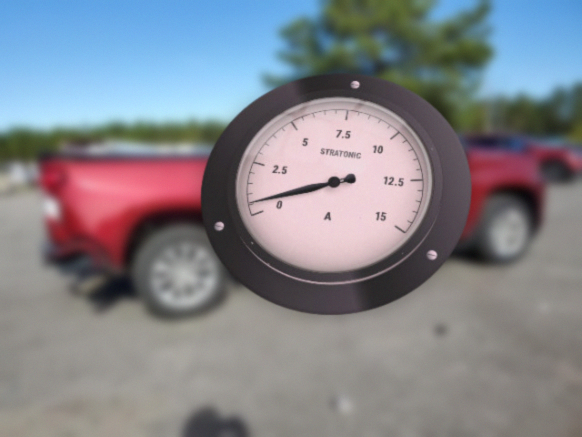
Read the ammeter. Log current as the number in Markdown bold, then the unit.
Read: **0.5** A
